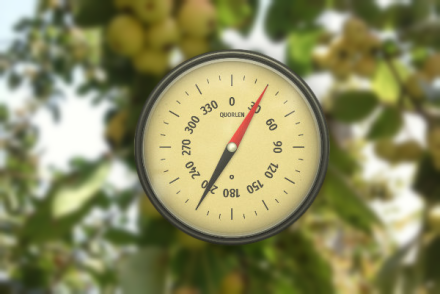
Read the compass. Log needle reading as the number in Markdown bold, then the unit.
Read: **30** °
